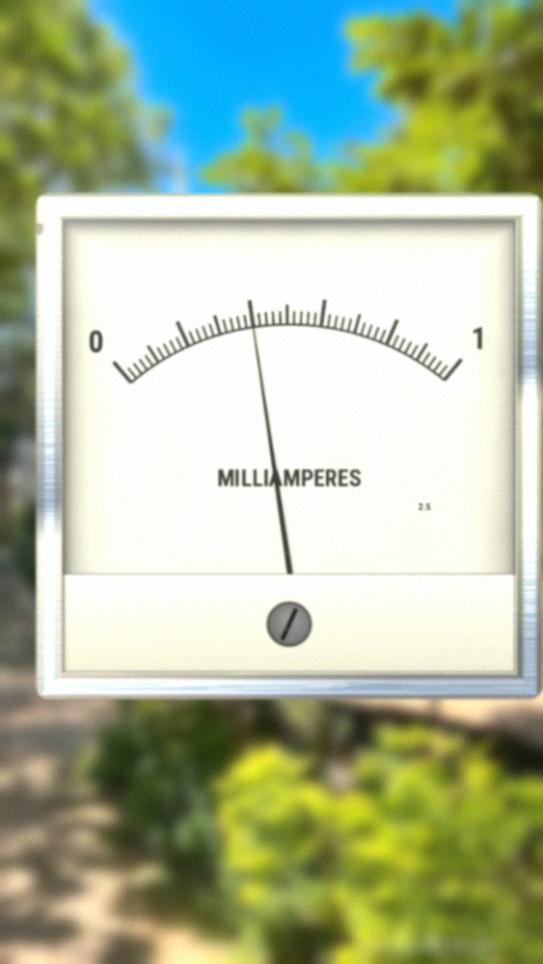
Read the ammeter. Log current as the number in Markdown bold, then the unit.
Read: **0.4** mA
